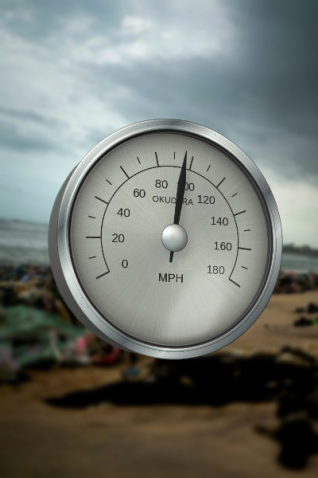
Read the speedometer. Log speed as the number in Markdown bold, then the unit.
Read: **95** mph
